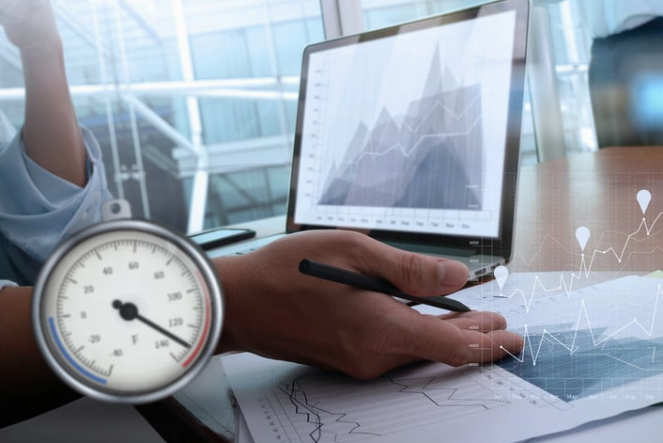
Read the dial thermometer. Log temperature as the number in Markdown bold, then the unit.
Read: **130** °F
